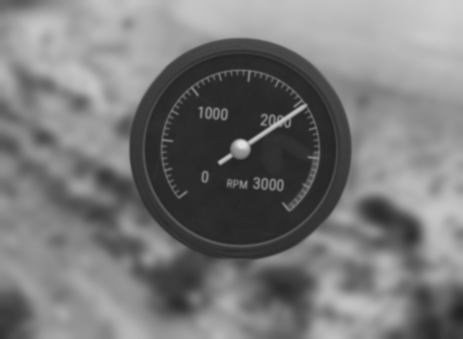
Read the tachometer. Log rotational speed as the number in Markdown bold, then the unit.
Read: **2050** rpm
